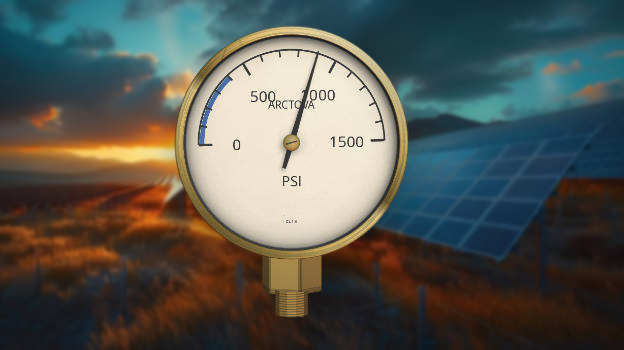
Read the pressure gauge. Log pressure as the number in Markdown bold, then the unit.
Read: **900** psi
